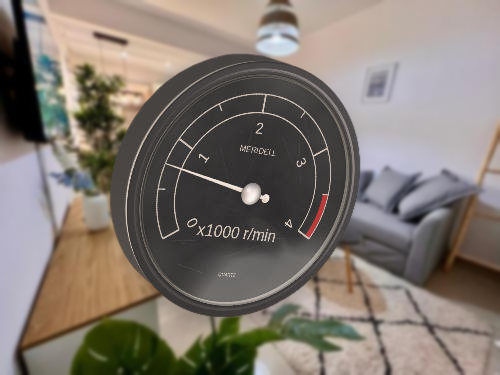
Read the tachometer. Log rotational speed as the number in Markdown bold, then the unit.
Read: **750** rpm
